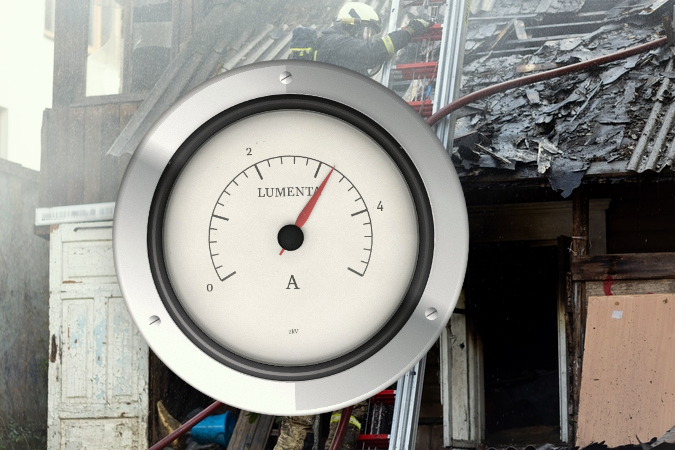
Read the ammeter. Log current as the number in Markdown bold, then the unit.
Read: **3.2** A
